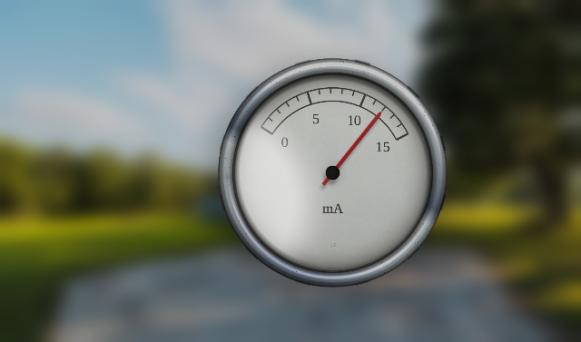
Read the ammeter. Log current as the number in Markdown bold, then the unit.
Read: **12** mA
